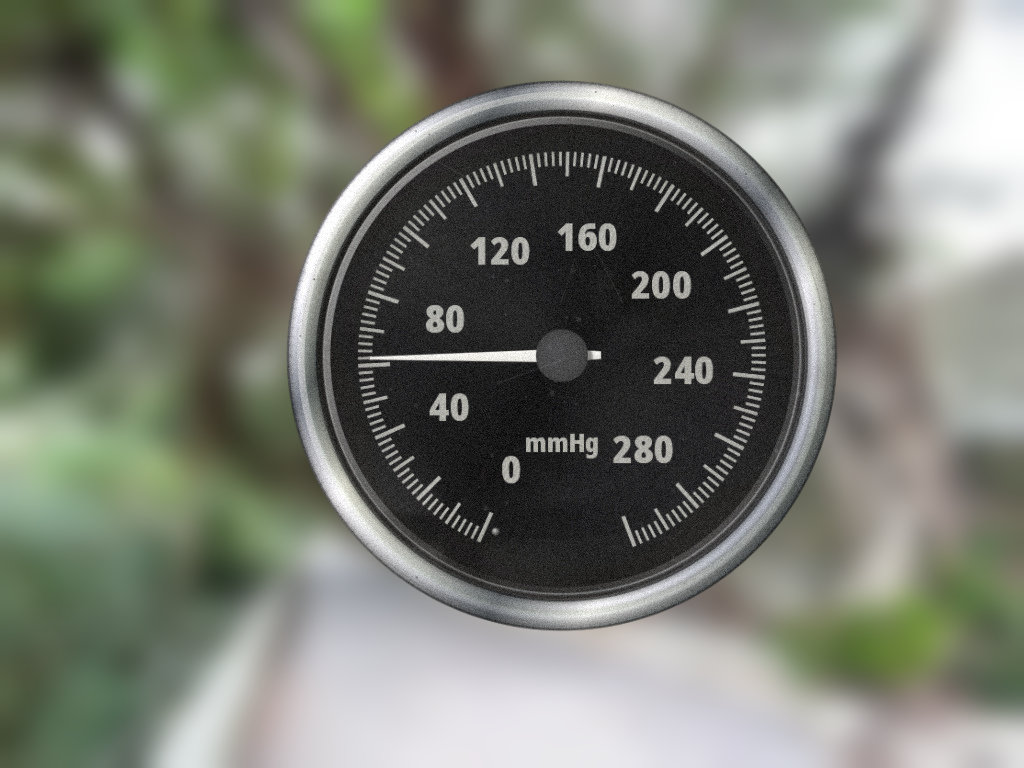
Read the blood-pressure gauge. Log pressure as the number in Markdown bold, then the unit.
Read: **62** mmHg
